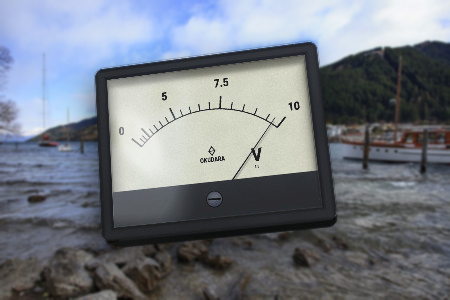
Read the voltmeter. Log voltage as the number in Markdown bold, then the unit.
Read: **9.75** V
